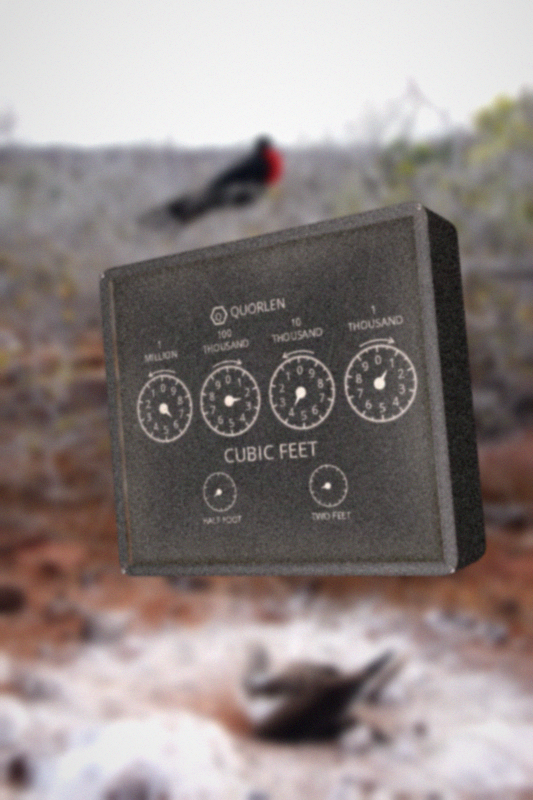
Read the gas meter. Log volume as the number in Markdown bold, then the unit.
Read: **624100** ft³
